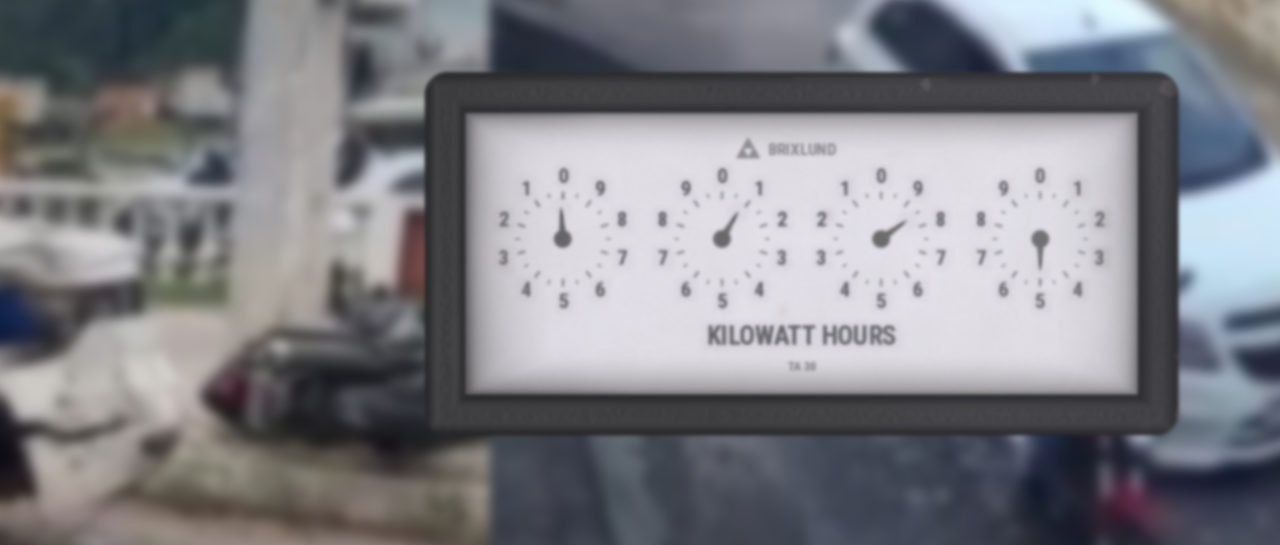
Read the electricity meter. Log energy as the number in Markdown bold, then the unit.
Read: **85** kWh
